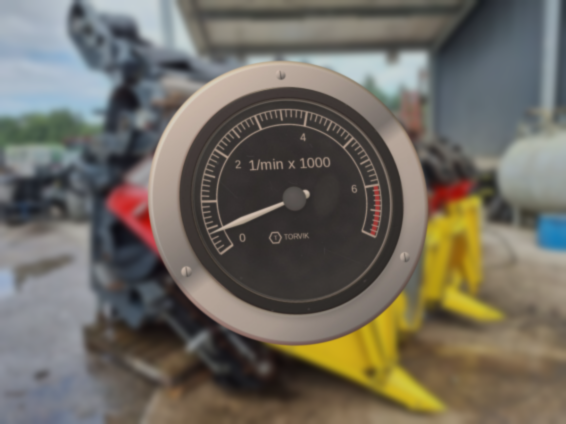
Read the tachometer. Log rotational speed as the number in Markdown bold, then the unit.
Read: **400** rpm
